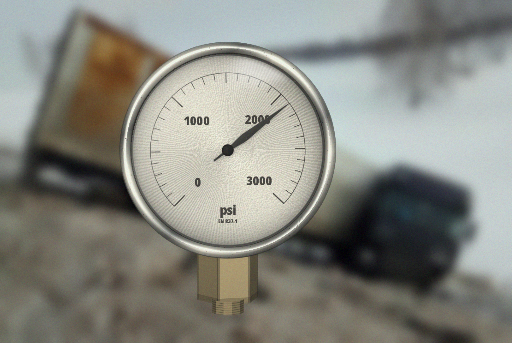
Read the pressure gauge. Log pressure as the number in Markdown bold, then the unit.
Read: **2100** psi
